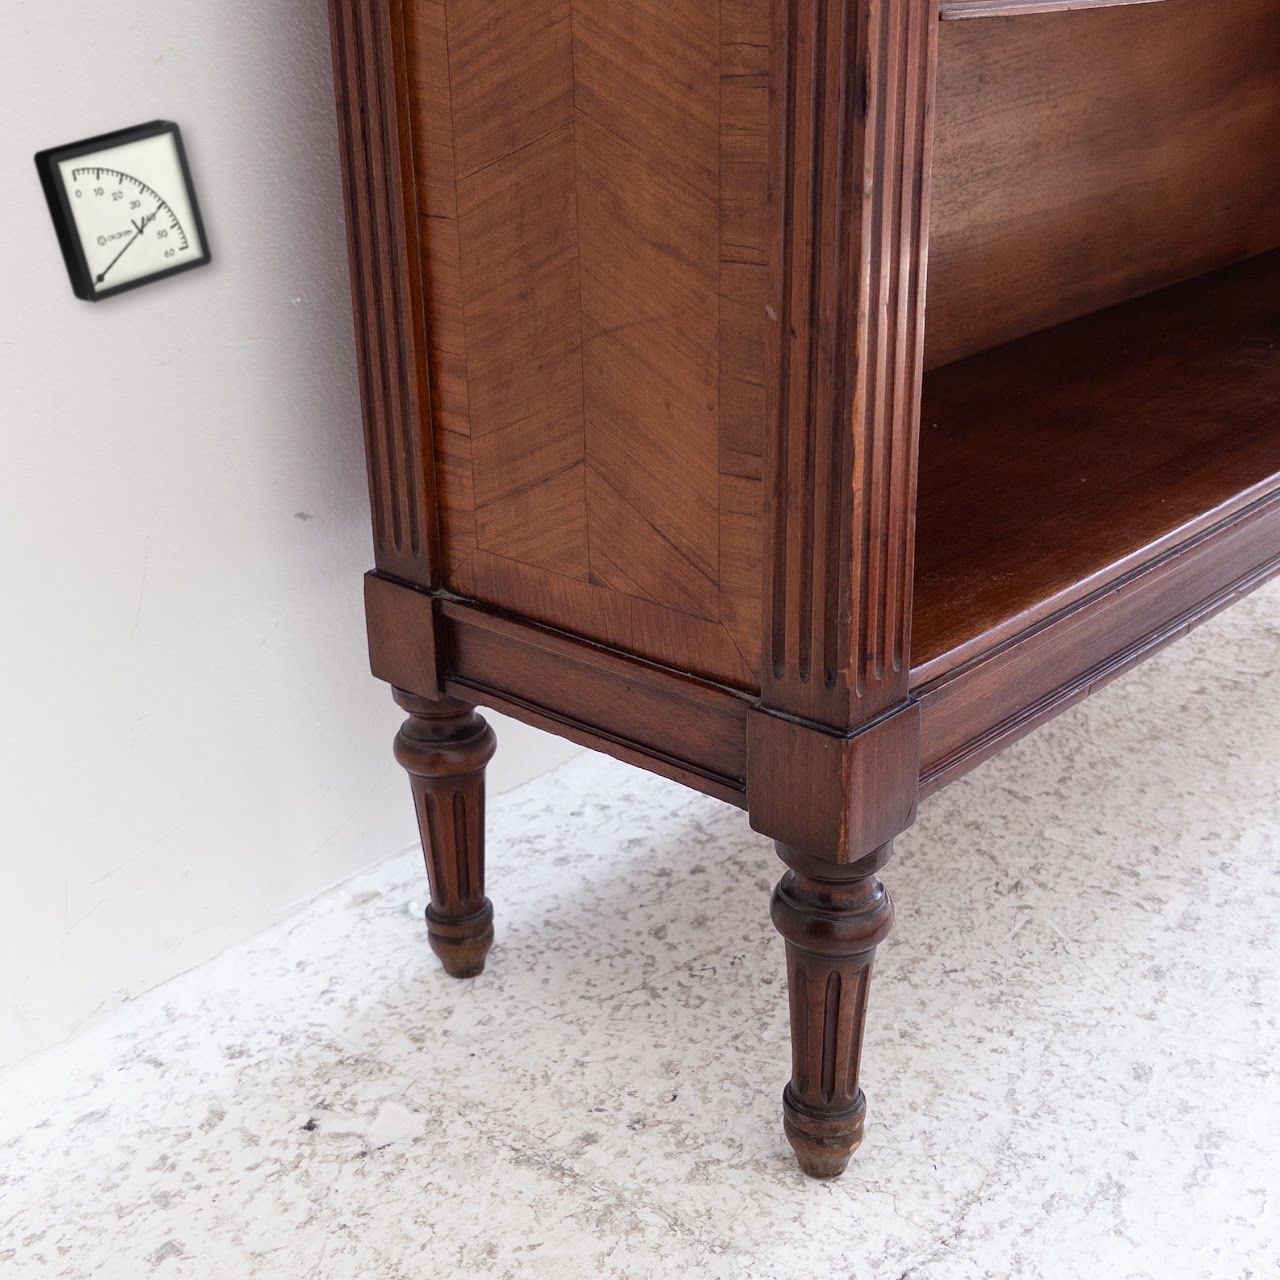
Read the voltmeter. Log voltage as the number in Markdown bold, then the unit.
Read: **40** V
